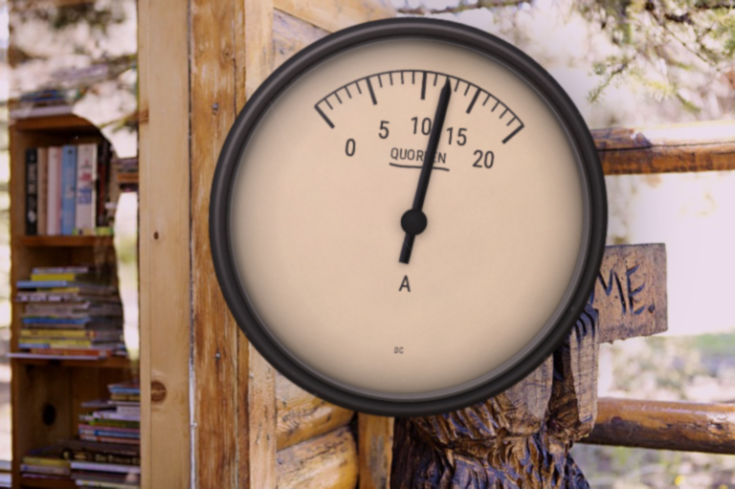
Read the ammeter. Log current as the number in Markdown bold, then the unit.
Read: **12** A
